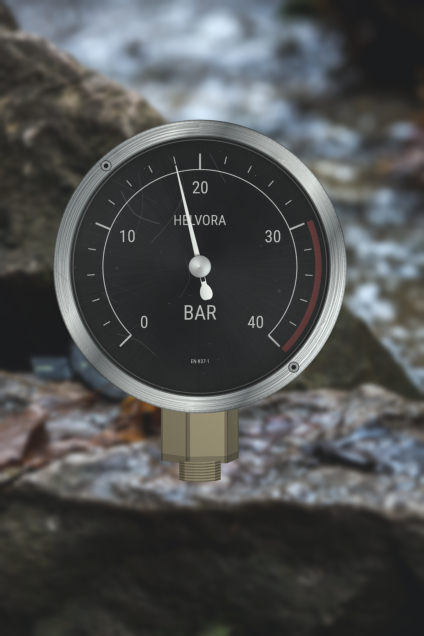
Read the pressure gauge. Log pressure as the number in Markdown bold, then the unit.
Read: **18** bar
